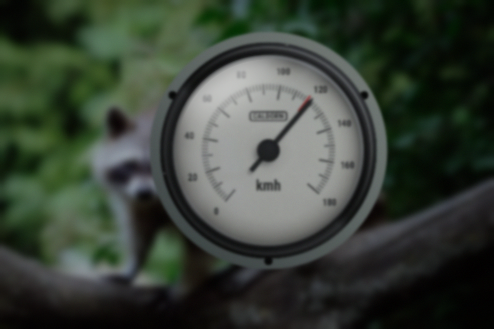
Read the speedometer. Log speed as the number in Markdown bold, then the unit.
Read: **120** km/h
